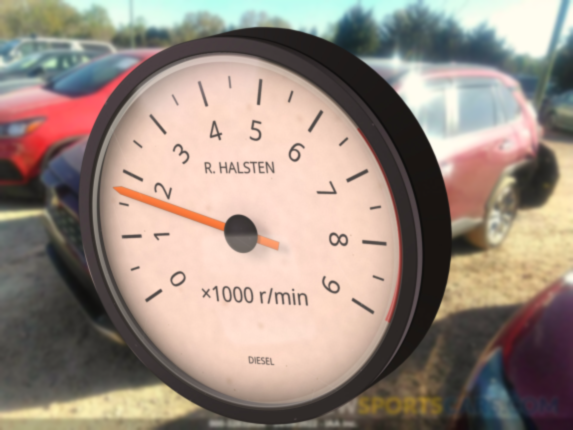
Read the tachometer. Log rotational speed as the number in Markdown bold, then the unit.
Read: **1750** rpm
